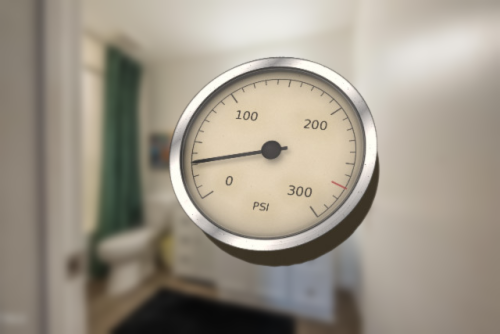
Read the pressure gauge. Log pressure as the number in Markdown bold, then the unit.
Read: **30** psi
